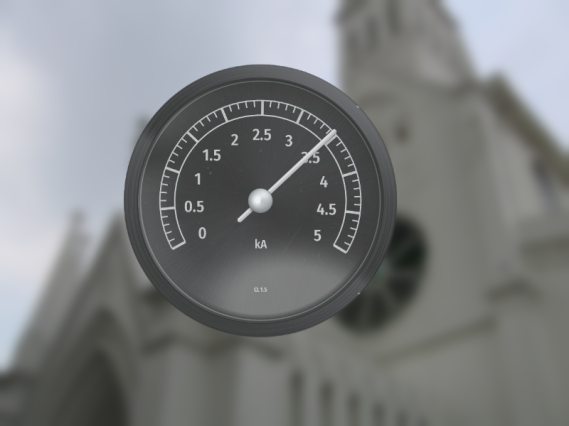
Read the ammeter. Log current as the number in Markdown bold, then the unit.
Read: **3.45** kA
